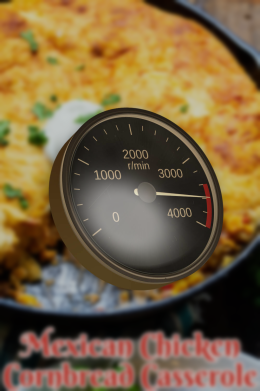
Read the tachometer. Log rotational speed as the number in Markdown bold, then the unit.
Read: **3600** rpm
